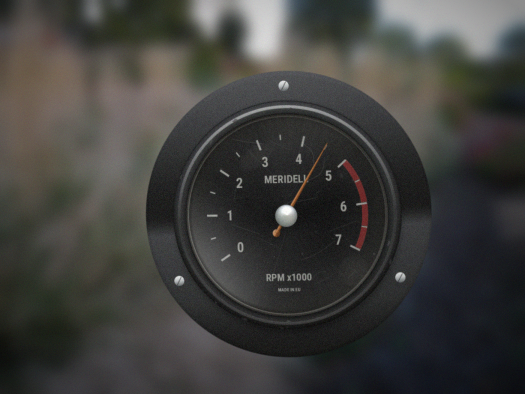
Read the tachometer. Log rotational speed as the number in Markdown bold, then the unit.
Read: **4500** rpm
